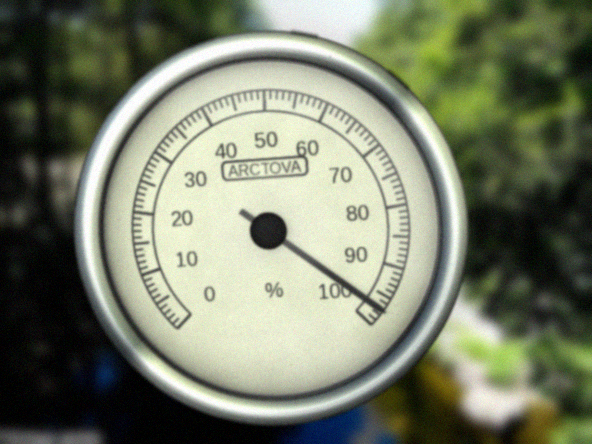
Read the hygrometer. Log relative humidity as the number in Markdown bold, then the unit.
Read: **97** %
